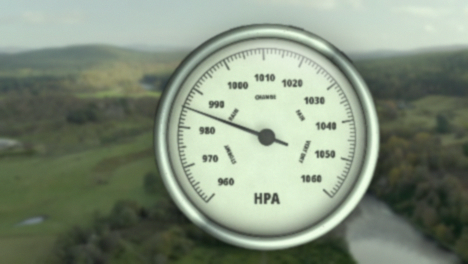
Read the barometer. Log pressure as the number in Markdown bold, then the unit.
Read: **985** hPa
